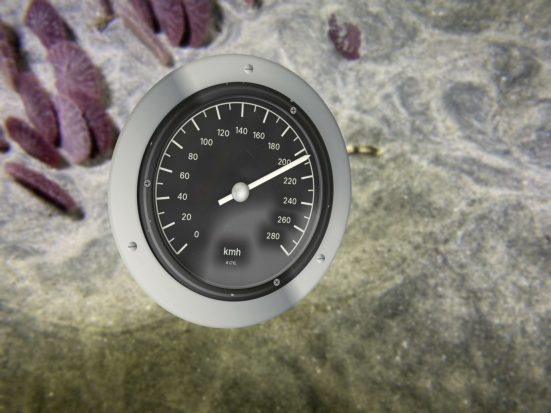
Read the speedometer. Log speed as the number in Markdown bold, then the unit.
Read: **205** km/h
